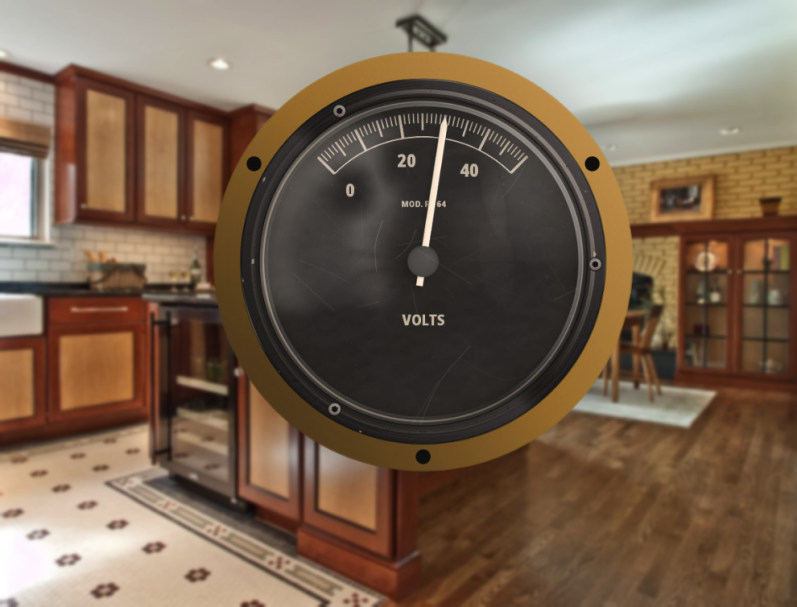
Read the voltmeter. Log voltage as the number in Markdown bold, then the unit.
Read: **30** V
